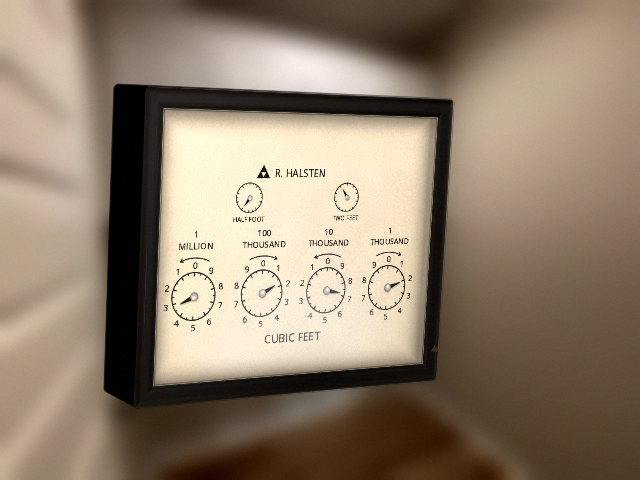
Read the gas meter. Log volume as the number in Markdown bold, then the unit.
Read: **317200** ft³
